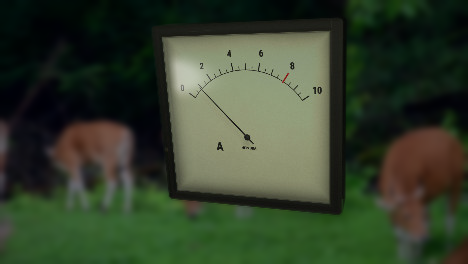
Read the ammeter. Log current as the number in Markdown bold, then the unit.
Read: **1** A
